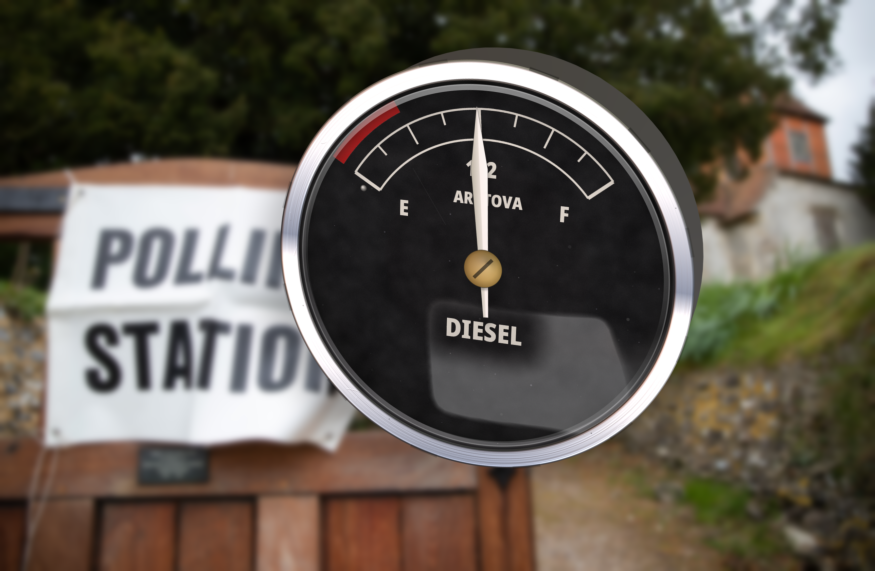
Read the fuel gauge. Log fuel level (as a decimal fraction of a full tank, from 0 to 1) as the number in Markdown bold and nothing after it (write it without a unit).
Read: **0.5**
